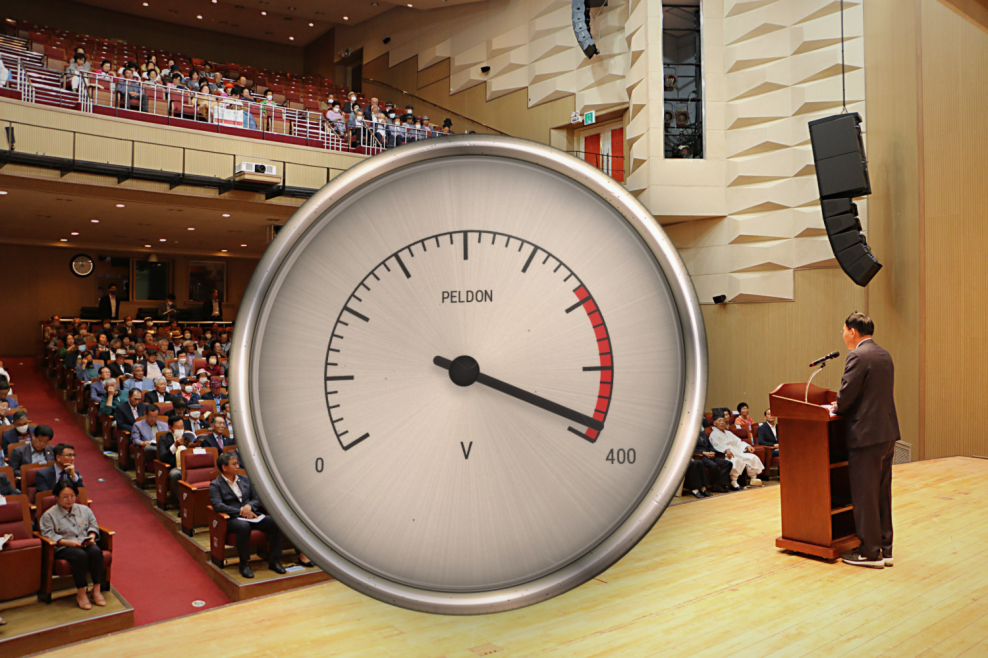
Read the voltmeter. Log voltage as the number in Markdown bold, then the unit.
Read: **390** V
